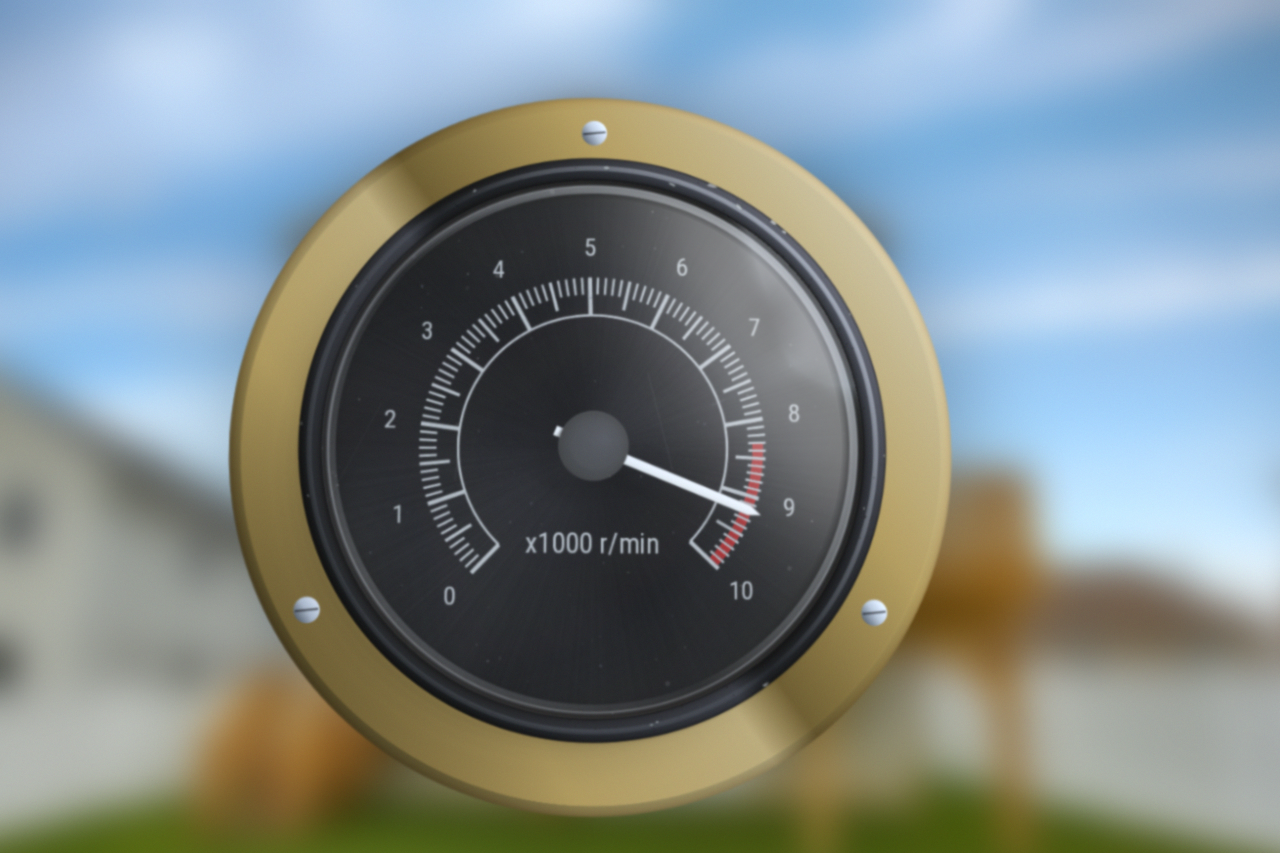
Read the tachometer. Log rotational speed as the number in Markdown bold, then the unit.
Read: **9200** rpm
